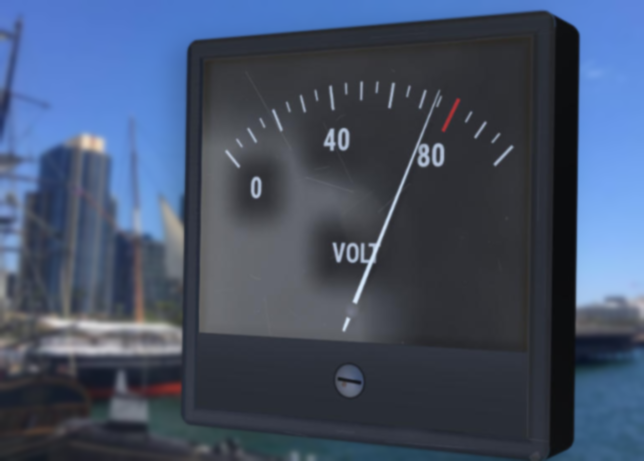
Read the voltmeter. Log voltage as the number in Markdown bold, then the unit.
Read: **75** V
